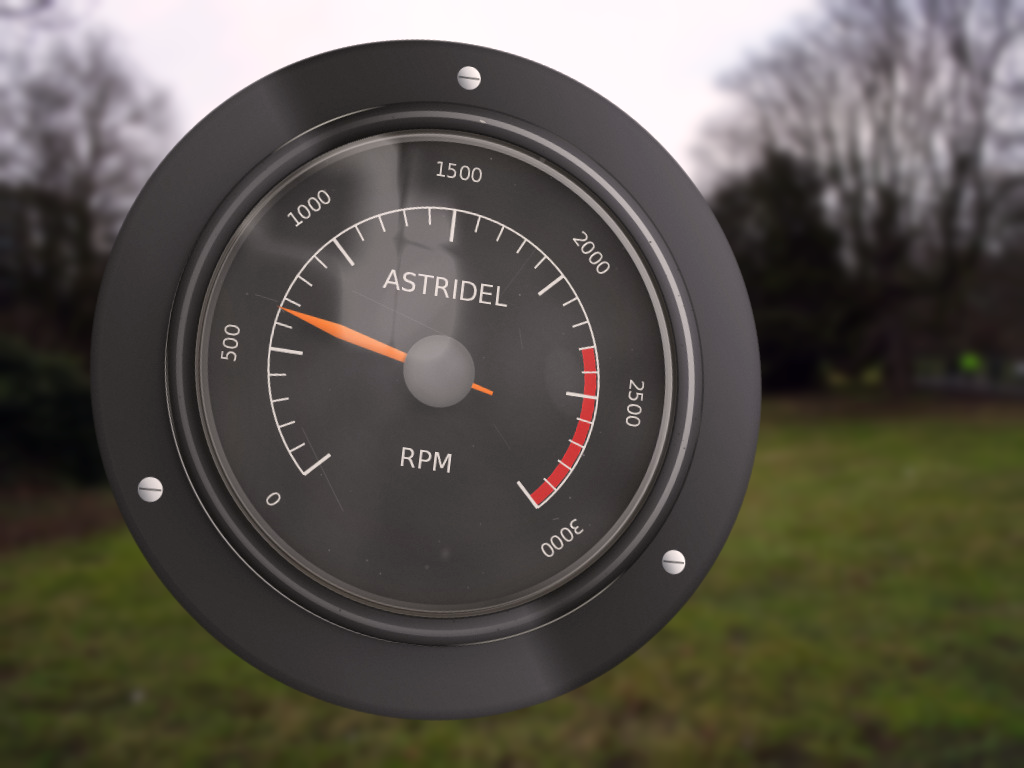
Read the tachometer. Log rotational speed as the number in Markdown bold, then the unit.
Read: **650** rpm
